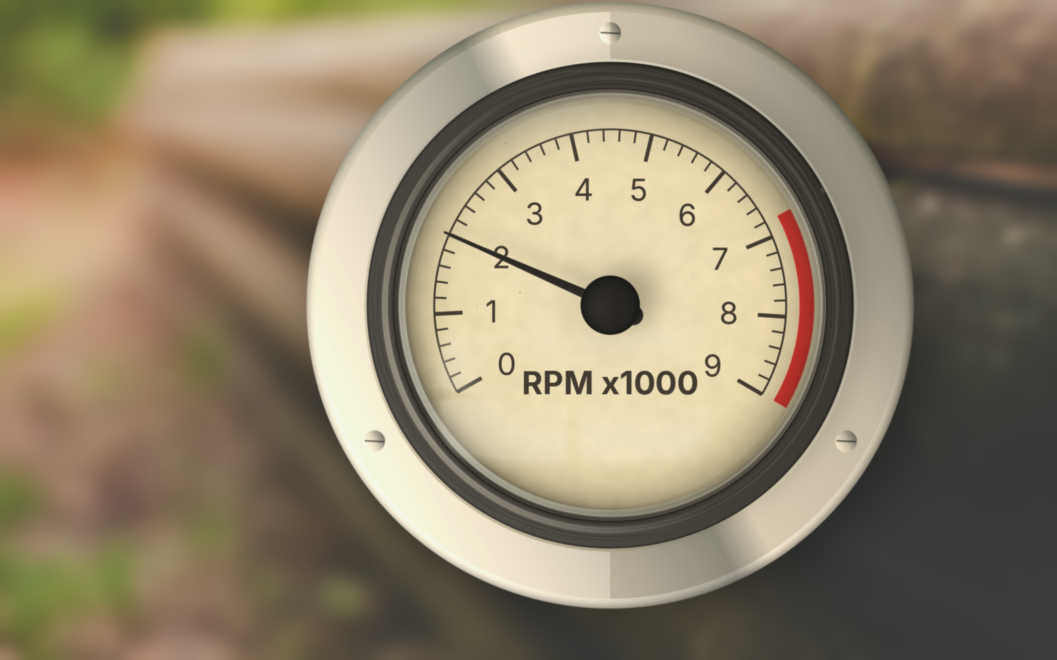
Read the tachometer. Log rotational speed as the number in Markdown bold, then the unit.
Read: **2000** rpm
